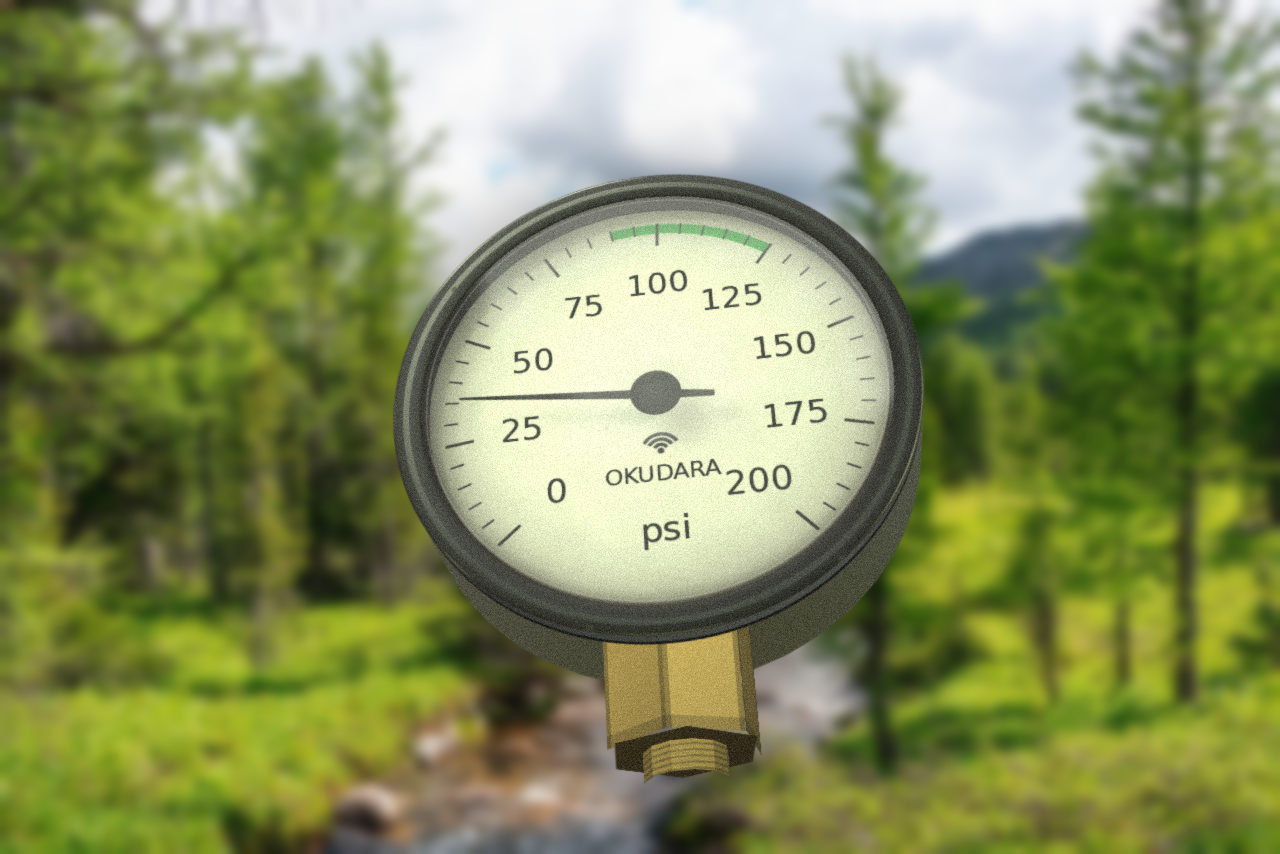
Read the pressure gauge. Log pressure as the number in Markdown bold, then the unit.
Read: **35** psi
